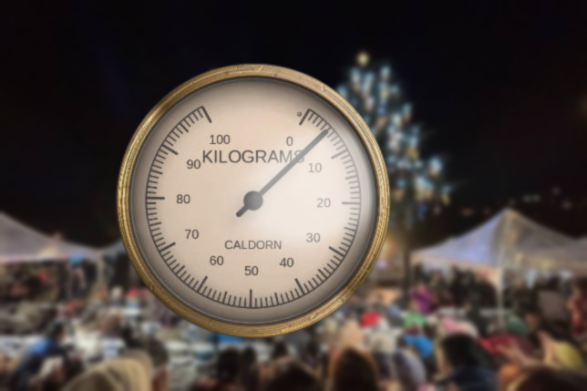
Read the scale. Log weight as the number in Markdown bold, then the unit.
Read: **5** kg
